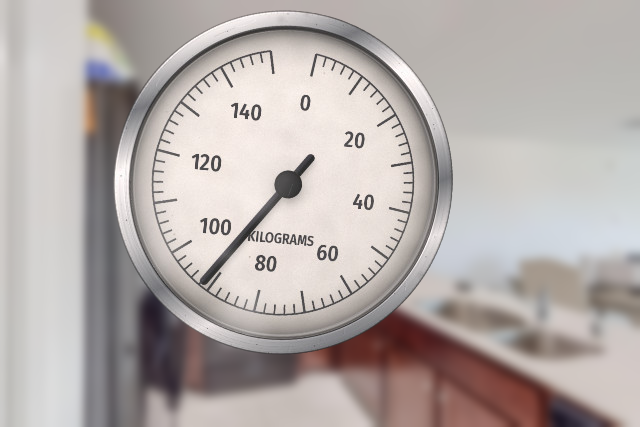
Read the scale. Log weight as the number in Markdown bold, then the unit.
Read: **92** kg
